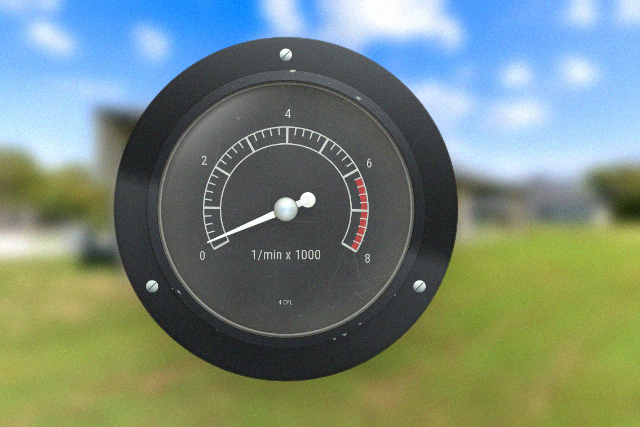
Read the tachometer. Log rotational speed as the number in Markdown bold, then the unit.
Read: **200** rpm
